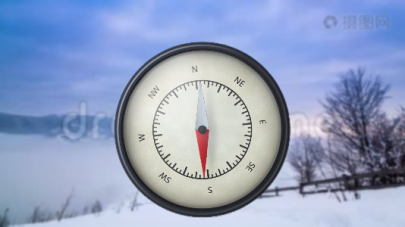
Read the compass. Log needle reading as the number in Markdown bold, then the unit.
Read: **185** °
